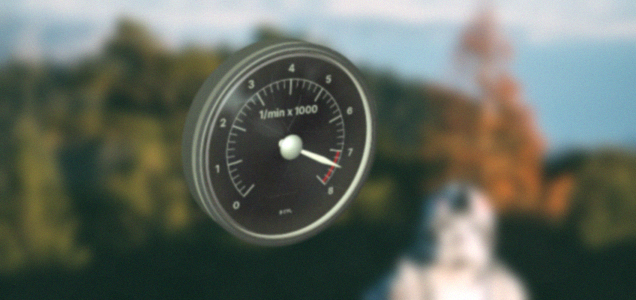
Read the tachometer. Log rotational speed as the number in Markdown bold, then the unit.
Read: **7400** rpm
